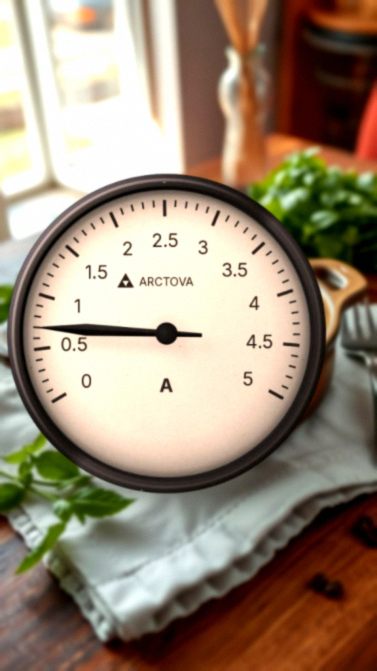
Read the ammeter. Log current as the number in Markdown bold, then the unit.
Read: **0.7** A
